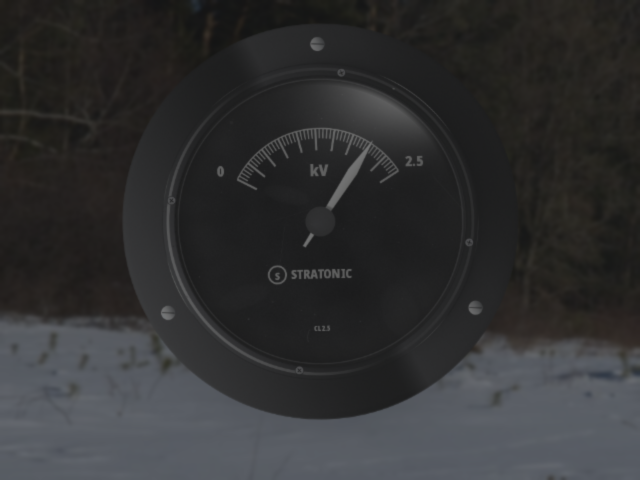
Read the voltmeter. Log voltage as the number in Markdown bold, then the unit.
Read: **2** kV
